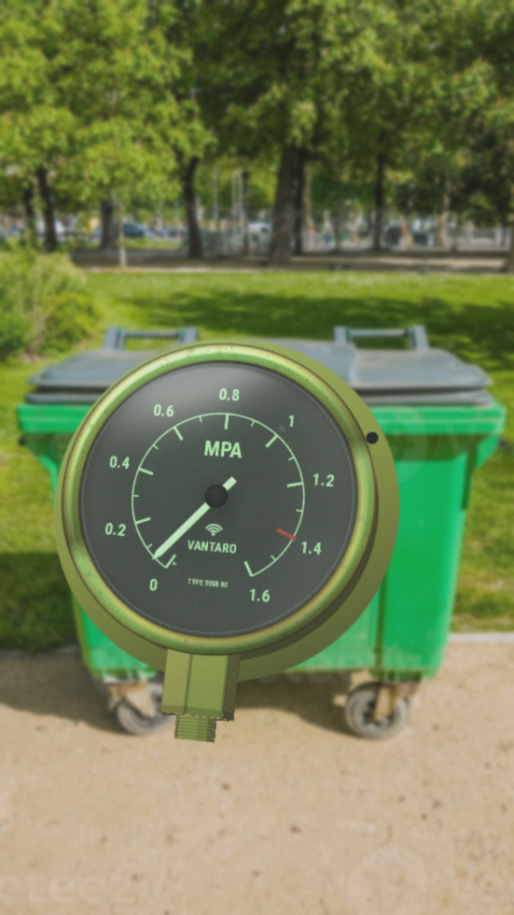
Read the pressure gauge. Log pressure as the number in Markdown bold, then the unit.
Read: **0.05** MPa
